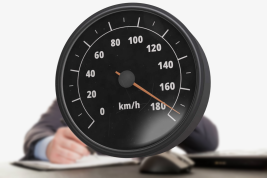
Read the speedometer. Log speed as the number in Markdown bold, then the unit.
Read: **175** km/h
